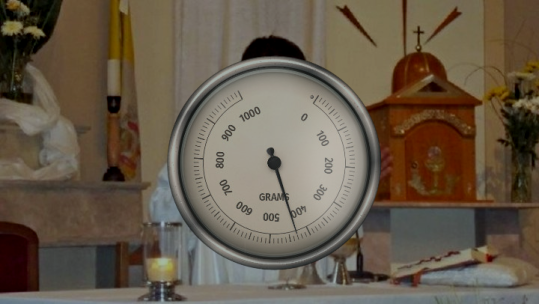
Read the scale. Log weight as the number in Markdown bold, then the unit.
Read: **430** g
